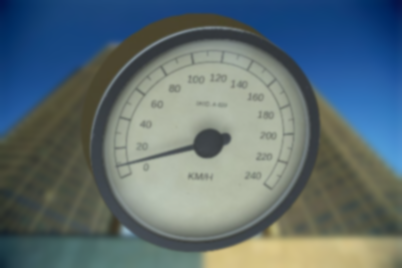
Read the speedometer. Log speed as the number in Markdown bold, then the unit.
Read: **10** km/h
